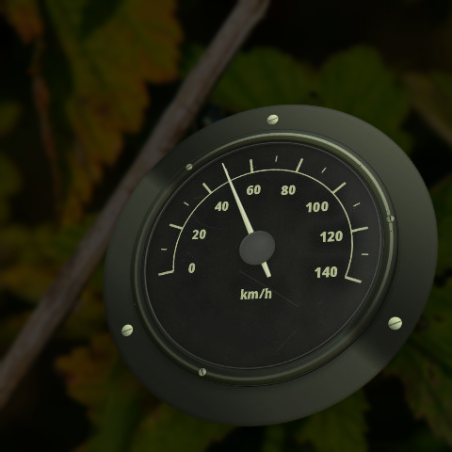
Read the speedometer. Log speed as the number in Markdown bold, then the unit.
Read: **50** km/h
